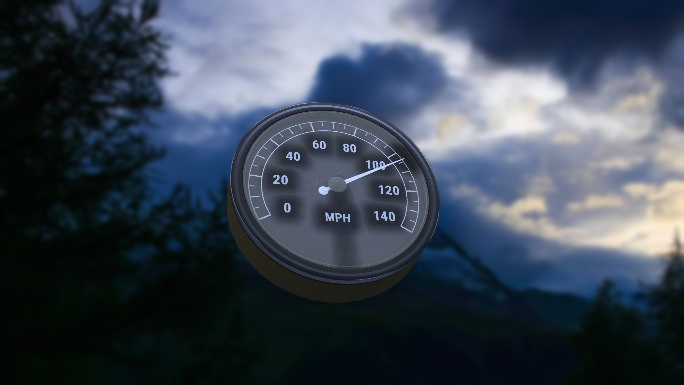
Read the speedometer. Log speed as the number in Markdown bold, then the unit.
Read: **105** mph
